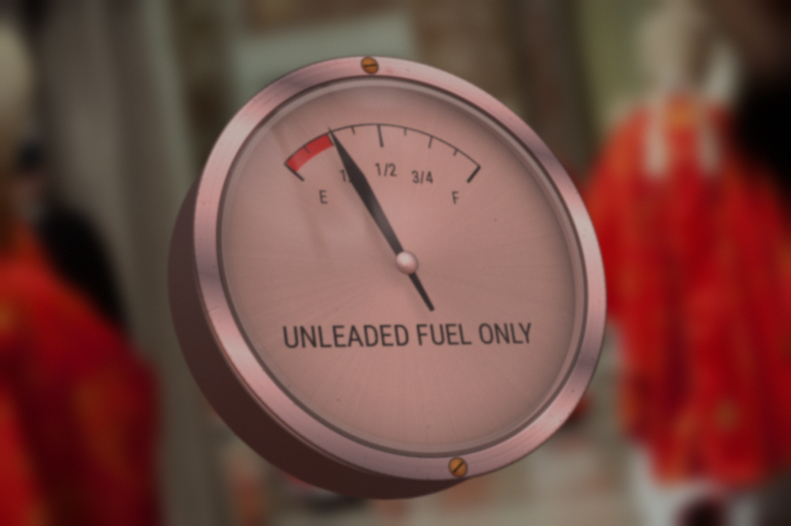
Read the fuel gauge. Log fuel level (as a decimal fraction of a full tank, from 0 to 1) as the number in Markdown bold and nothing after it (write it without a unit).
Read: **0.25**
